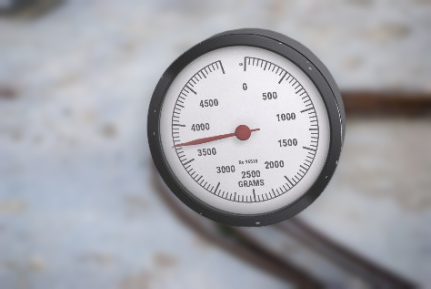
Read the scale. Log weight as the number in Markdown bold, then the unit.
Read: **3750** g
